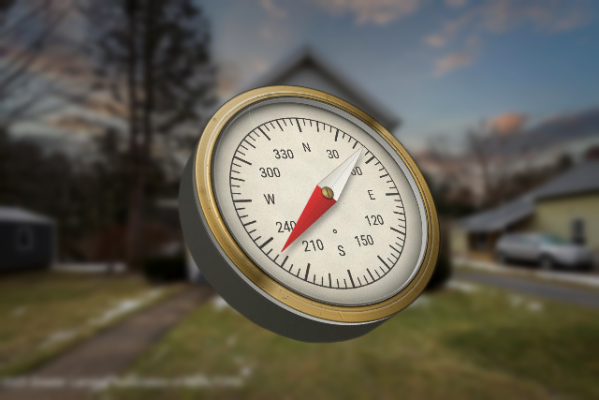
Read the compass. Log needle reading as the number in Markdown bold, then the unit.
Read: **230** °
